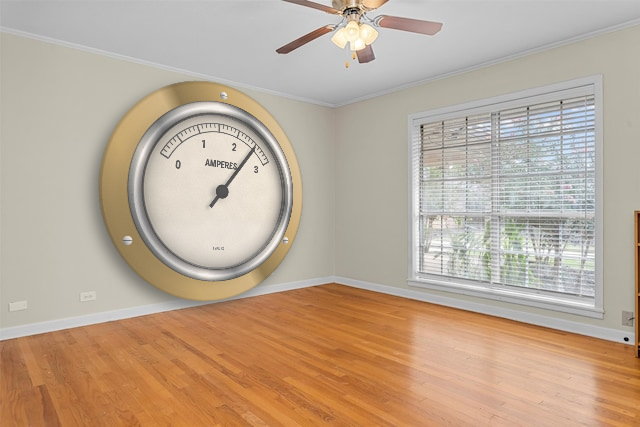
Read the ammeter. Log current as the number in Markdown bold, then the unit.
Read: **2.5** A
